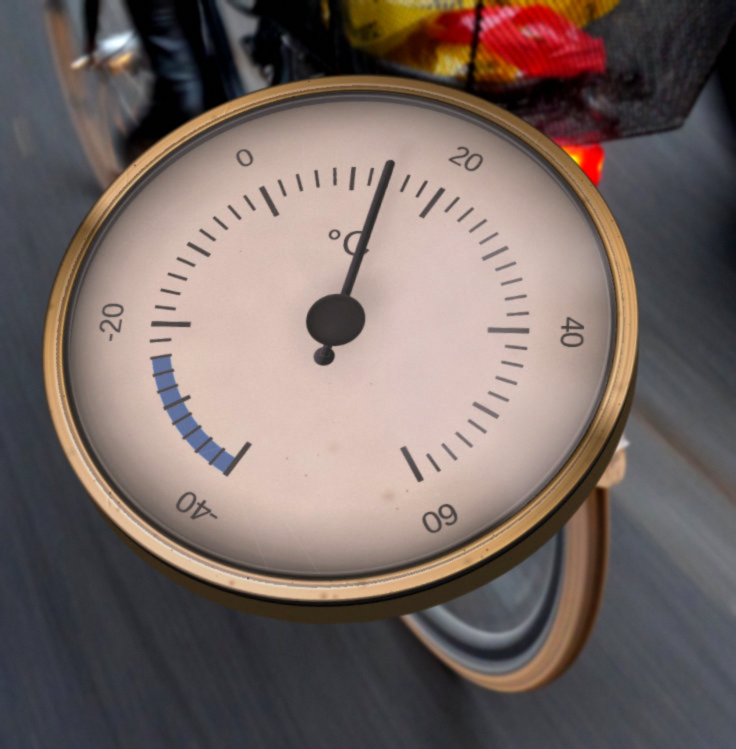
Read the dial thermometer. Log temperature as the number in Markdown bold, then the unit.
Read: **14** °C
